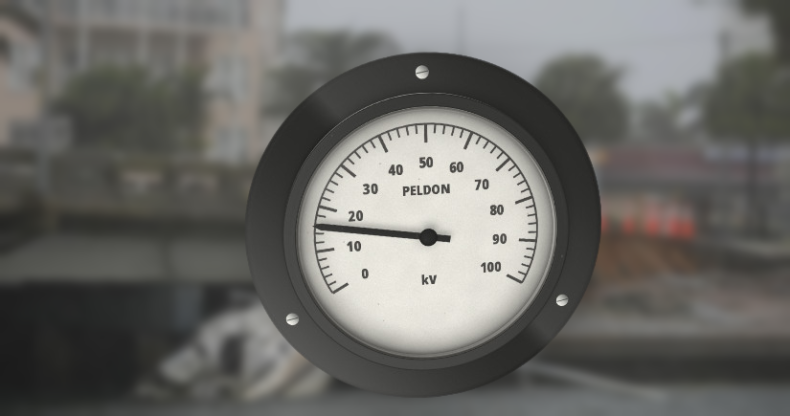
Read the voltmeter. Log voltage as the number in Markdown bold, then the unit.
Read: **16** kV
